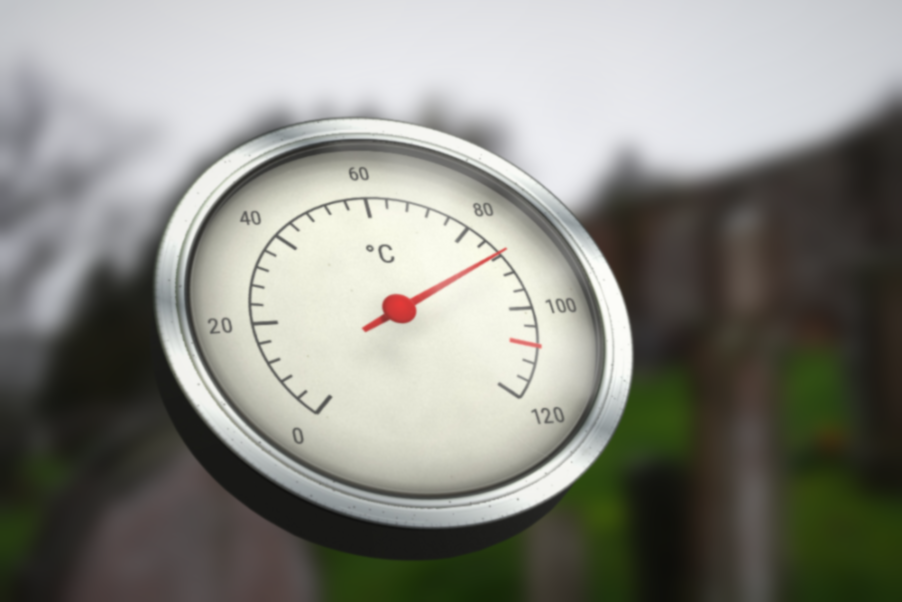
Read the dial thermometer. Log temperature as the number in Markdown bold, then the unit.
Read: **88** °C
